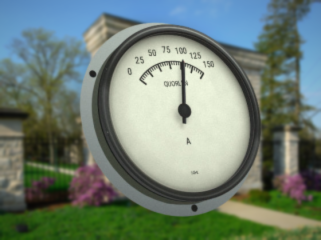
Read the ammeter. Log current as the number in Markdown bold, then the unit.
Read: **100** A
